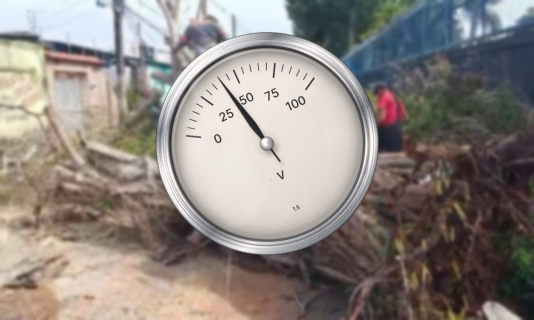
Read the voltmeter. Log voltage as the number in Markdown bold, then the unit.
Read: **40** V
